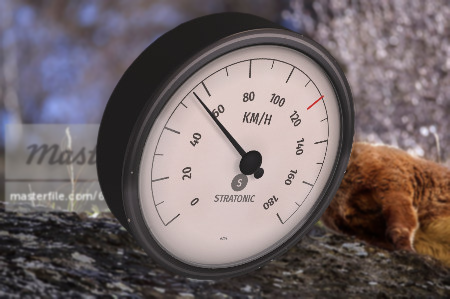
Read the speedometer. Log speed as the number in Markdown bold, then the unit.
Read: **55** km/h
